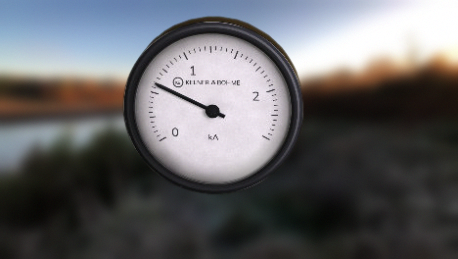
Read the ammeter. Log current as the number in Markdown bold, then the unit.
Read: **0.6** kA
